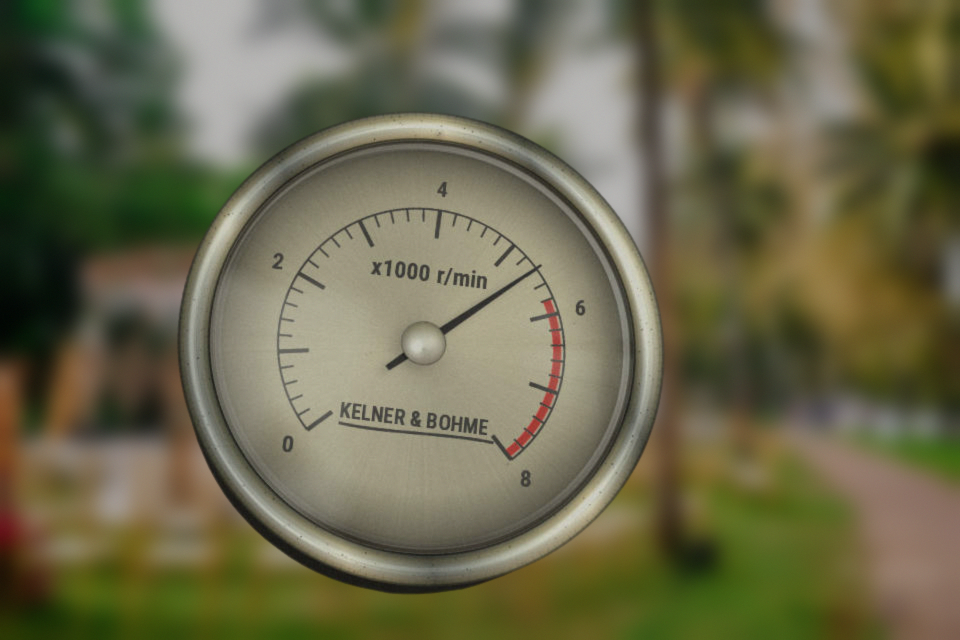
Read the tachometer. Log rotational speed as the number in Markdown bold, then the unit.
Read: **5400** rpm
